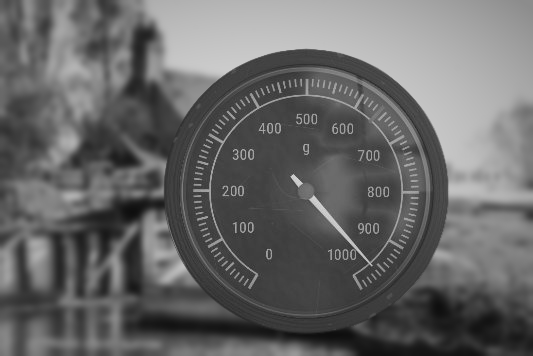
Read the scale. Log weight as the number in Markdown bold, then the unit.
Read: **960** g
